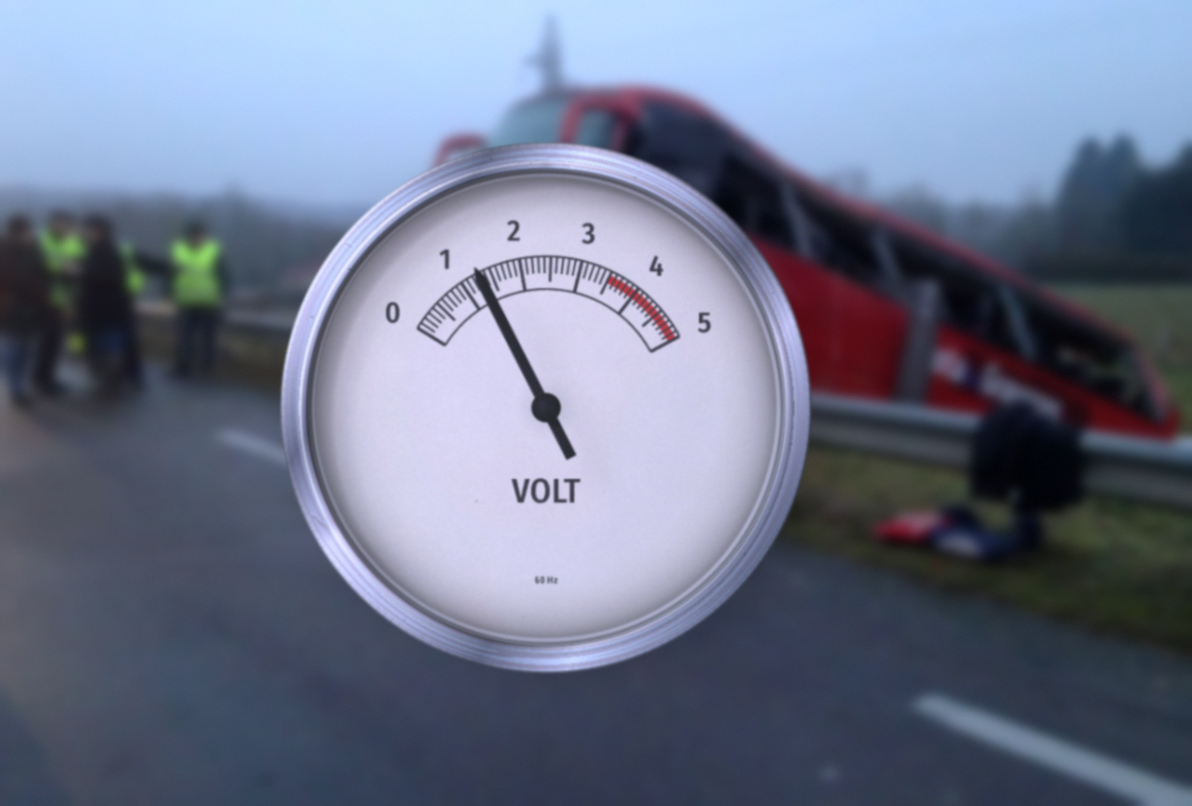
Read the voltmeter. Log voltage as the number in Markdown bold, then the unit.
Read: **1.3** V
